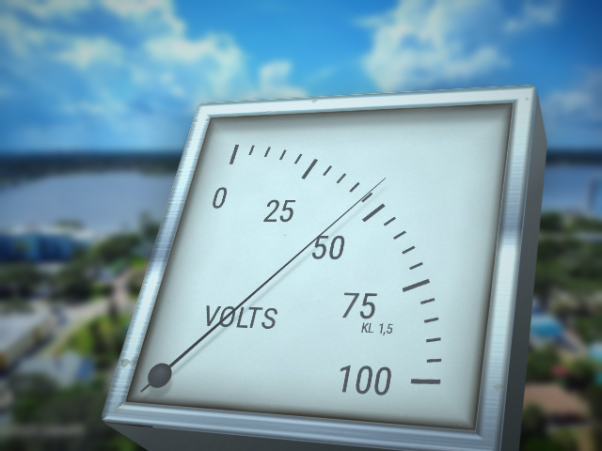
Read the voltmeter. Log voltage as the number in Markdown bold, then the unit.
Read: **45** V
